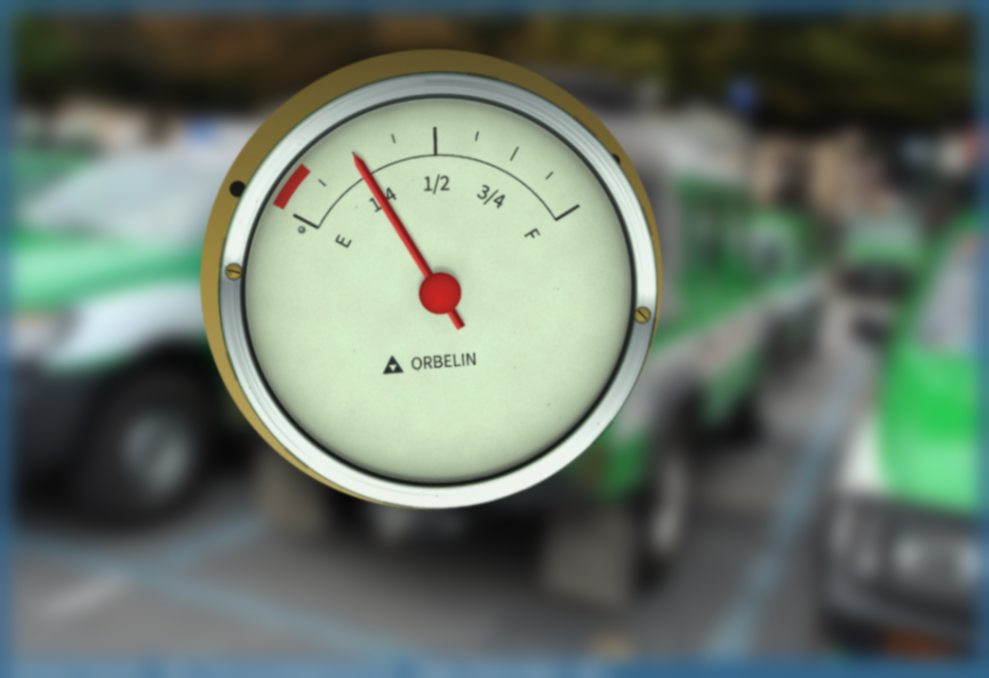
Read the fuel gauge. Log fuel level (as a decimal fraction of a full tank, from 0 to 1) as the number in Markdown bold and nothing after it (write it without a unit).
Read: **0.25**
